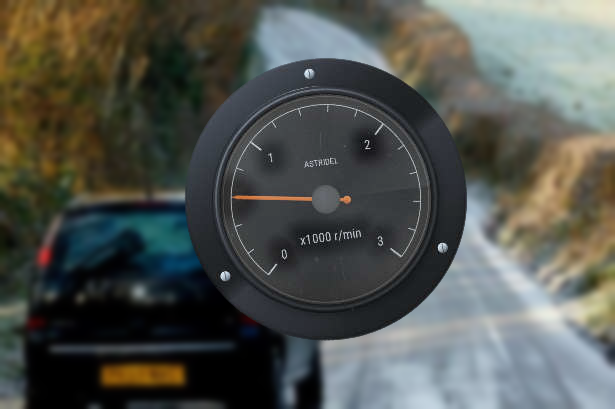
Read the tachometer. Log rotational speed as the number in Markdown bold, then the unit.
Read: **600** rpm
